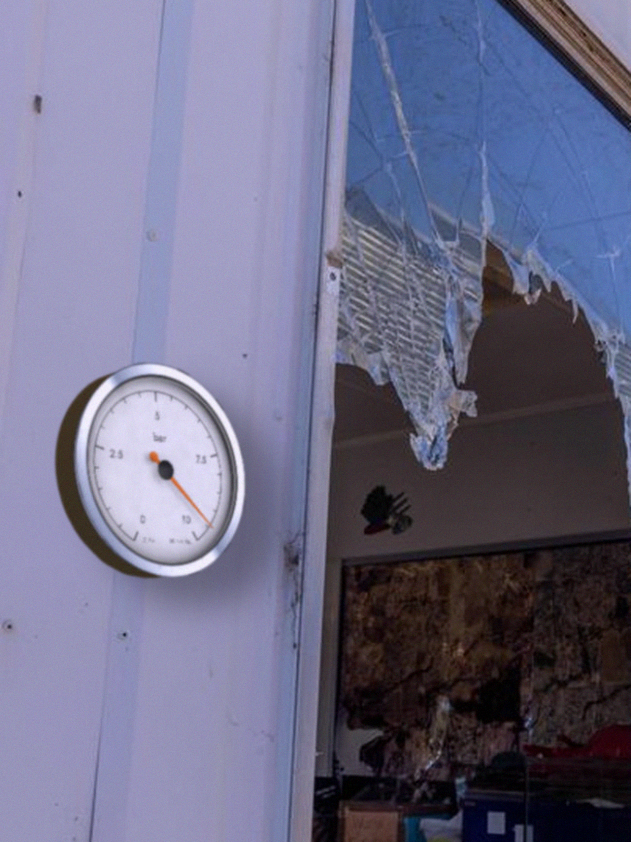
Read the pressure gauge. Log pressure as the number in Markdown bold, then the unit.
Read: **9.5** bar
